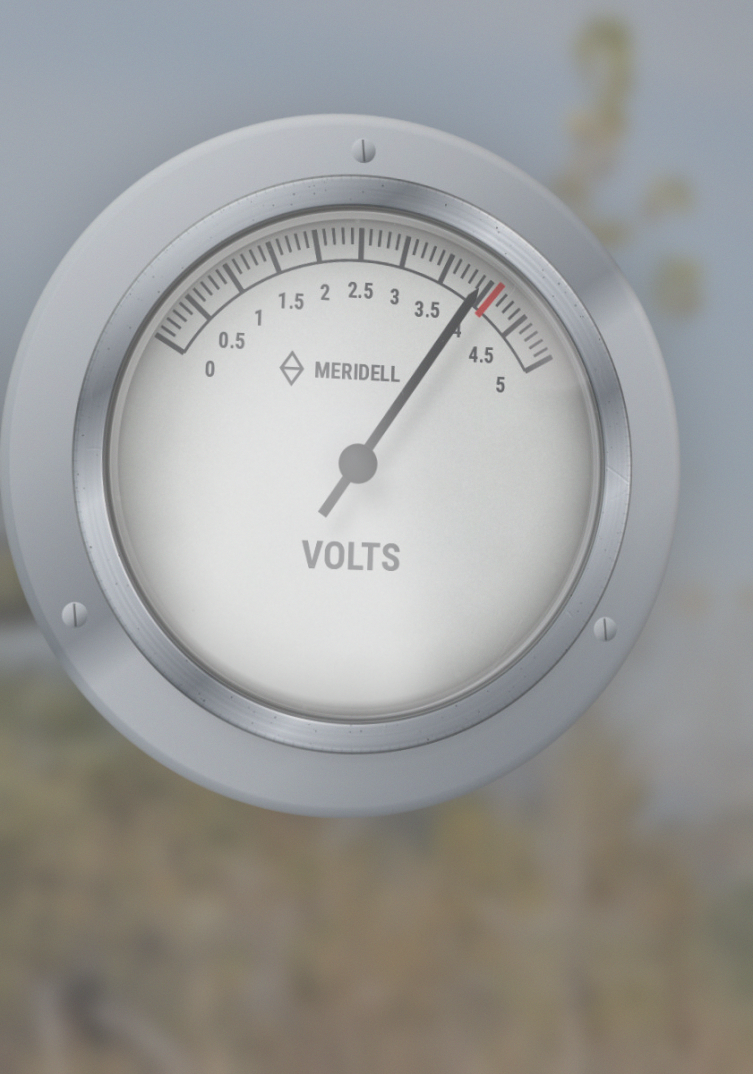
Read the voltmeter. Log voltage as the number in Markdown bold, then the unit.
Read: **3.9** V
